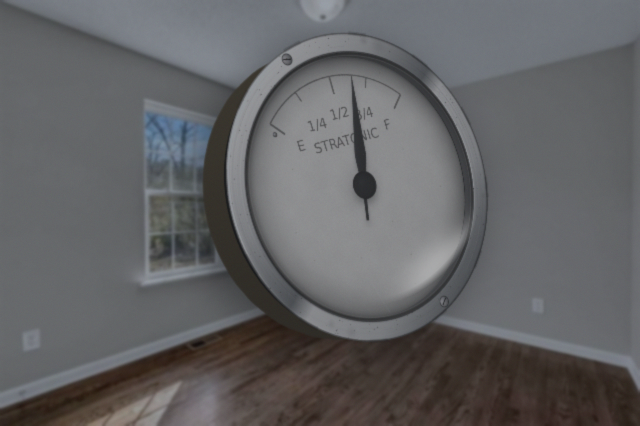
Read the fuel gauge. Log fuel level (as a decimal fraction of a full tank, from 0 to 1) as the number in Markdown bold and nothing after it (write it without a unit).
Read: **0.625**
